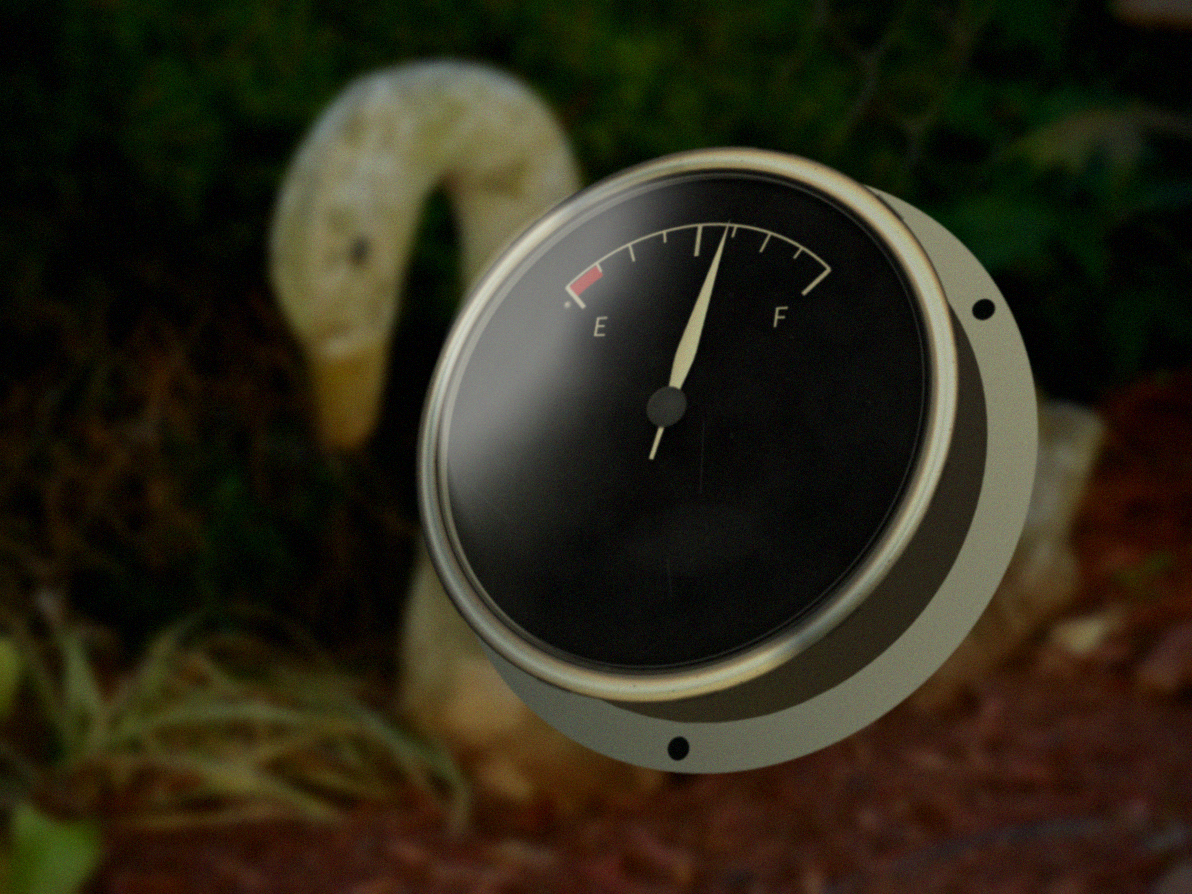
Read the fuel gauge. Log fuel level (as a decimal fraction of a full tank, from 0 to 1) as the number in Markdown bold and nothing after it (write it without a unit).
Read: **0.625**
